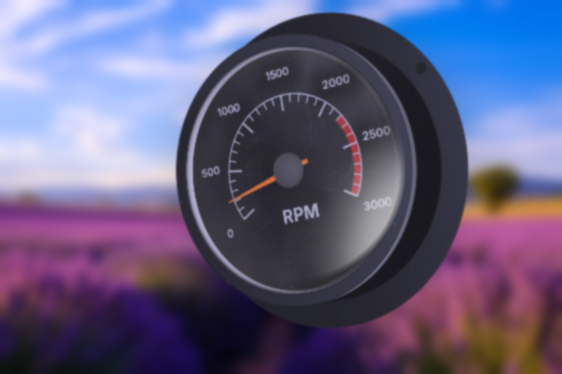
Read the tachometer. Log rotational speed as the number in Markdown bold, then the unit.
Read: **200** rpm
